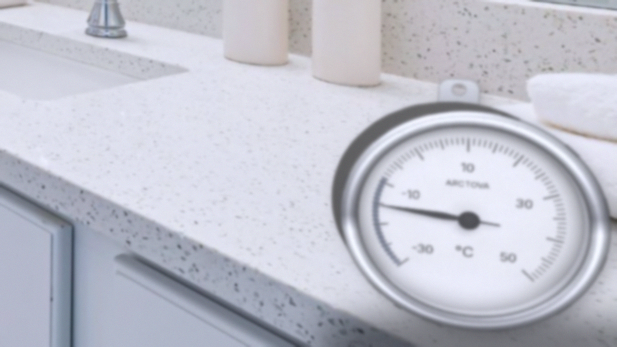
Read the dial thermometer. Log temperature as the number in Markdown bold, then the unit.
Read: **-15** °C
